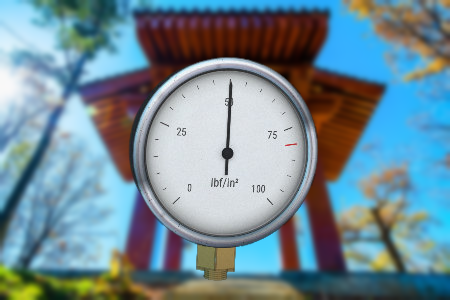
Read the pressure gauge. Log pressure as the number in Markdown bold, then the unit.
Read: **50** psi
